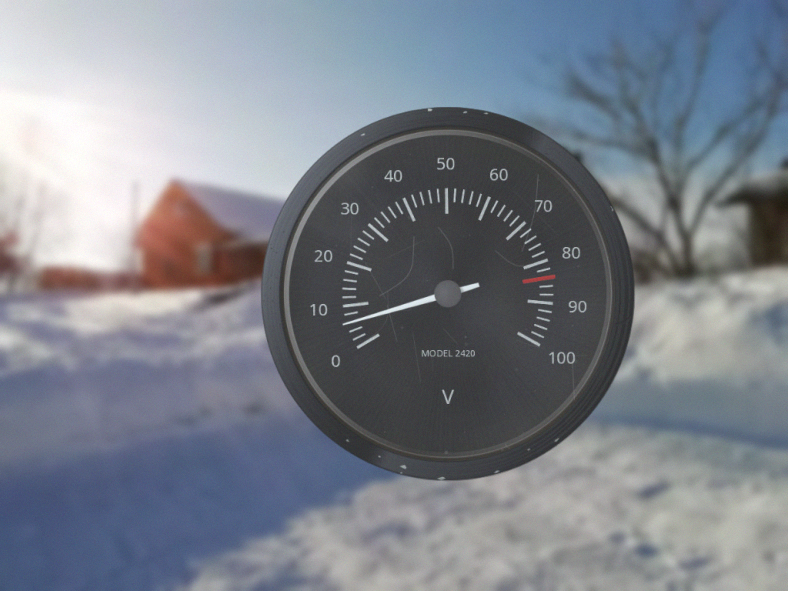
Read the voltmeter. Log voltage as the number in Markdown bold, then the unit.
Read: **6** V
